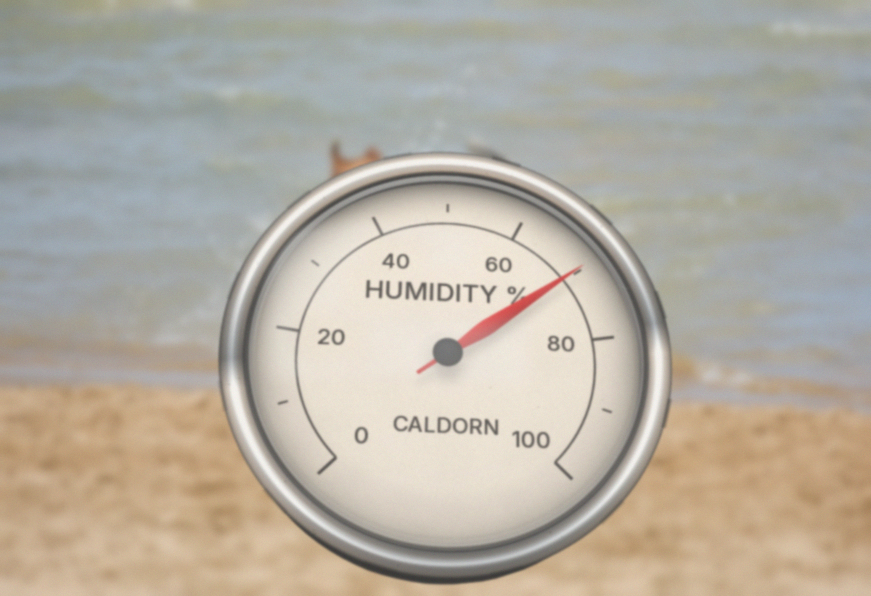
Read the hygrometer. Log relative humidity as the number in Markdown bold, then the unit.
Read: **70** %
